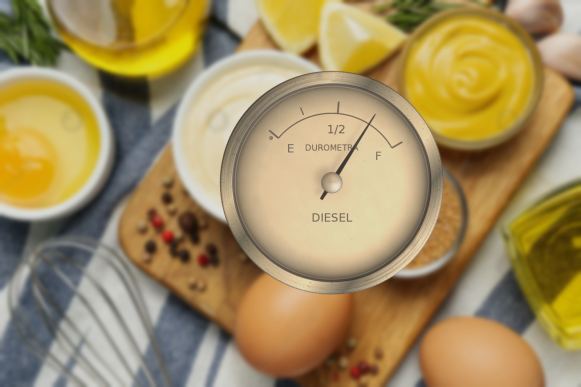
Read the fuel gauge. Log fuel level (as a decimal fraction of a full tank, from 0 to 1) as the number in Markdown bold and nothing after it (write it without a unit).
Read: **0.75**
